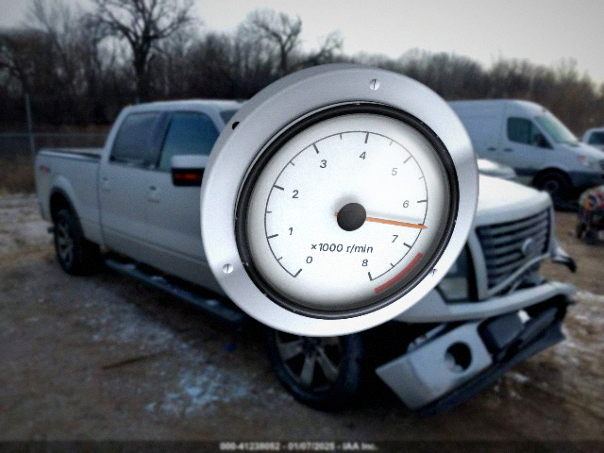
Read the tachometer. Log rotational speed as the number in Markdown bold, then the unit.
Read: **6500** rpm
